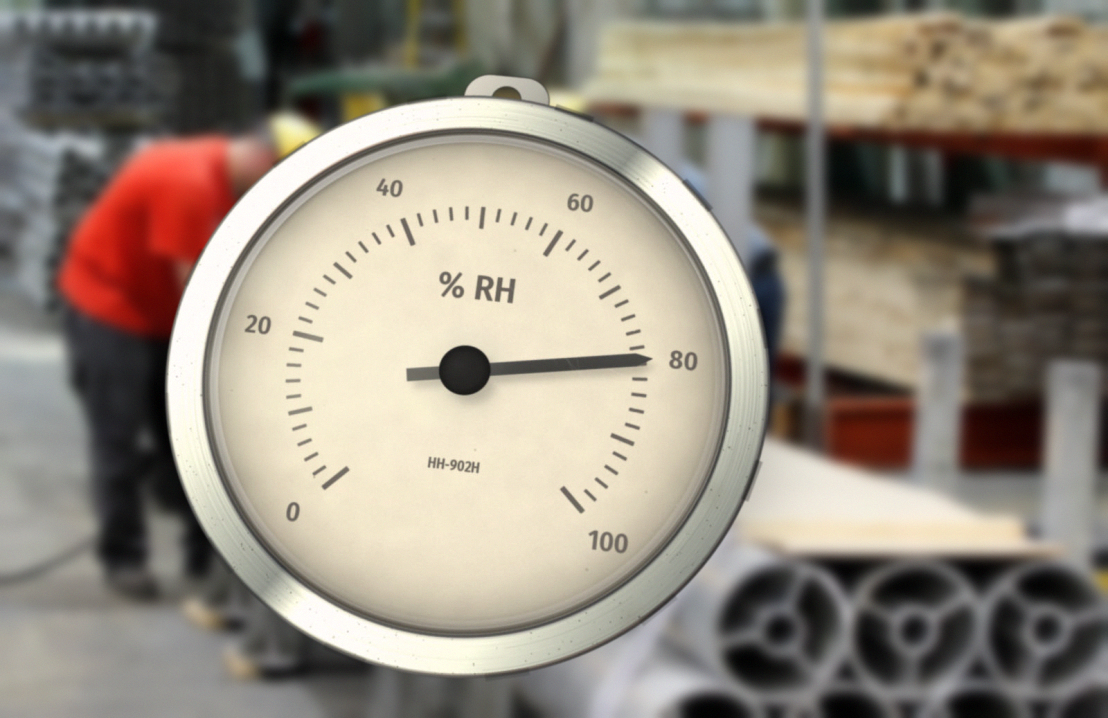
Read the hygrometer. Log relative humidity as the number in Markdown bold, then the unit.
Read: **80** %
